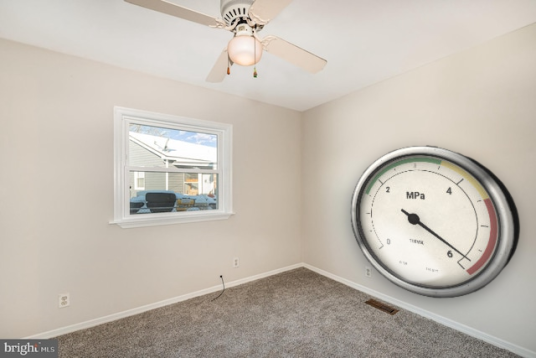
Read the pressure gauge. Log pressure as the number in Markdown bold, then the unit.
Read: **5.75** MPa
